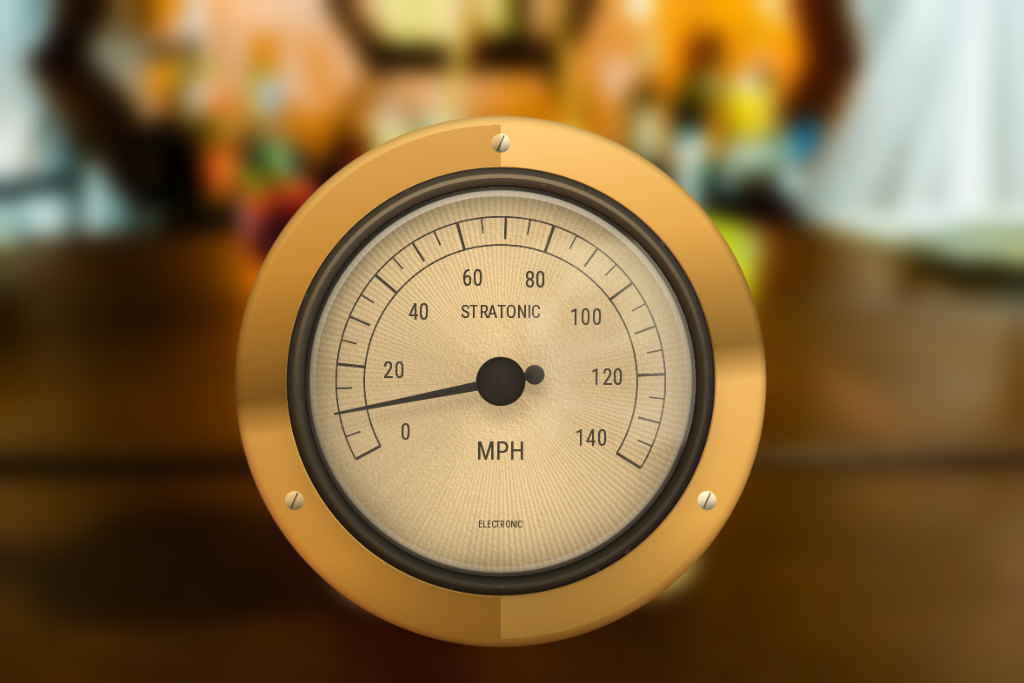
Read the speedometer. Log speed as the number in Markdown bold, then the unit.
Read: **10** mph
